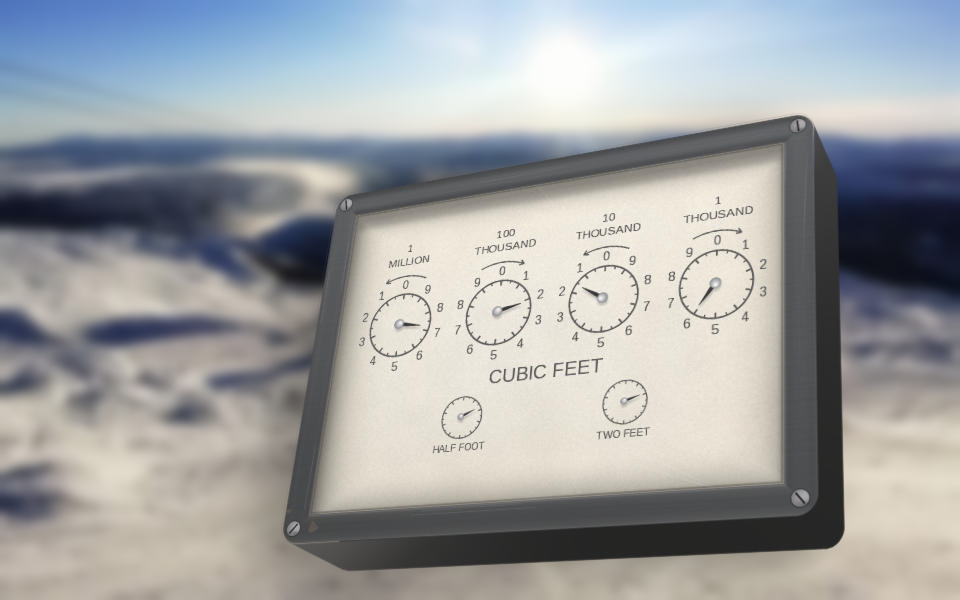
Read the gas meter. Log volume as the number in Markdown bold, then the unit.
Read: **721600** ft³
